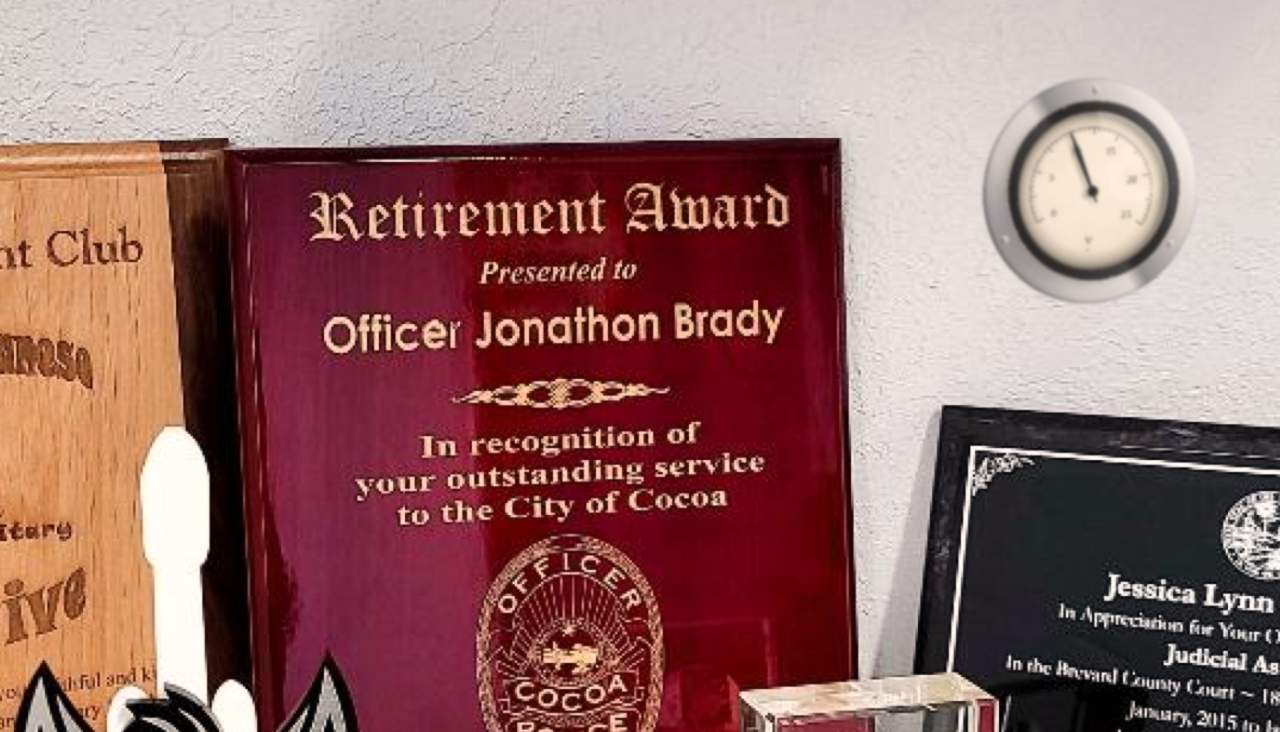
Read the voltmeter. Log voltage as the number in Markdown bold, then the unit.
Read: **10** V
